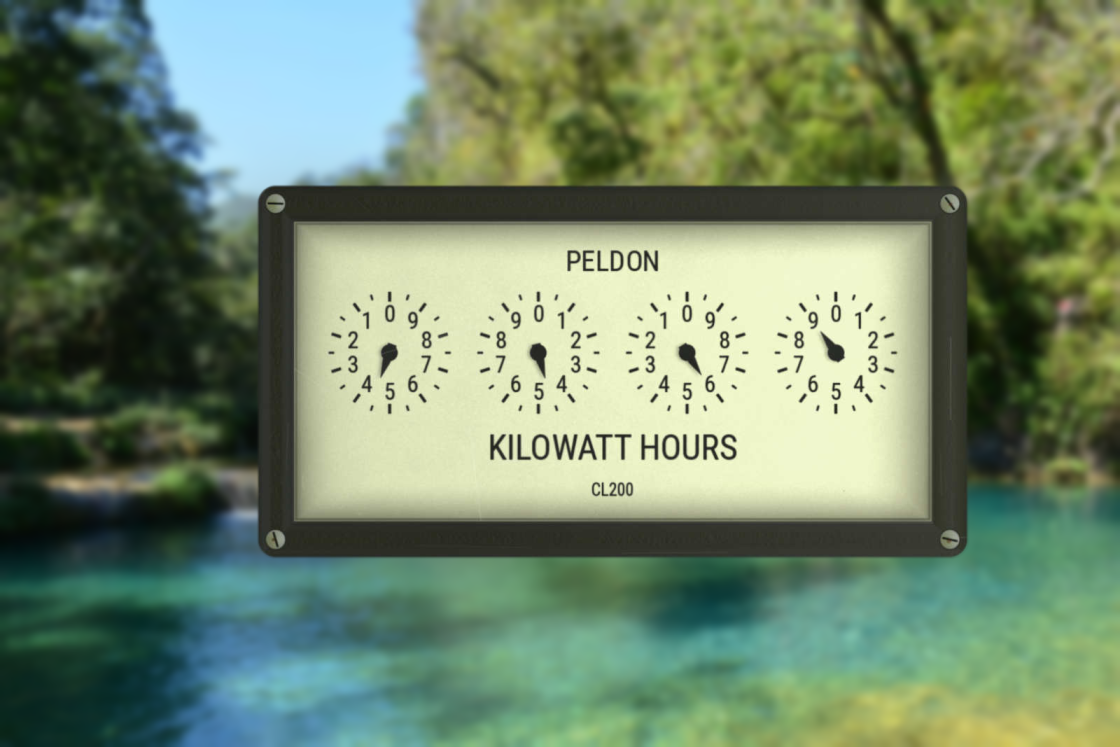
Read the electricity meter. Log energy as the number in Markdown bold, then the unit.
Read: **4459** kWh
